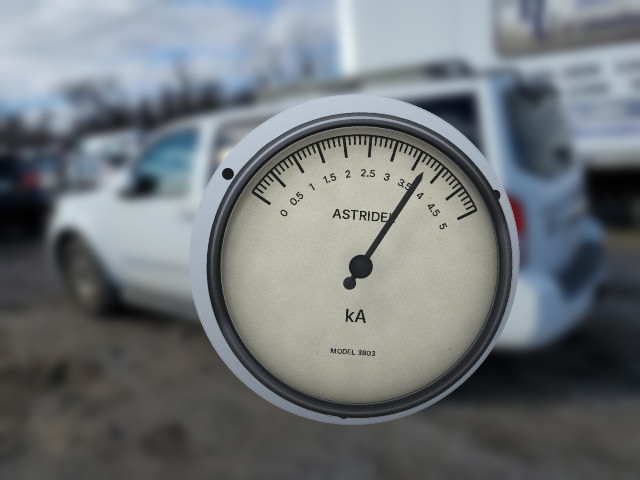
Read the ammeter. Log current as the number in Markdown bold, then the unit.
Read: **3.7** kA
